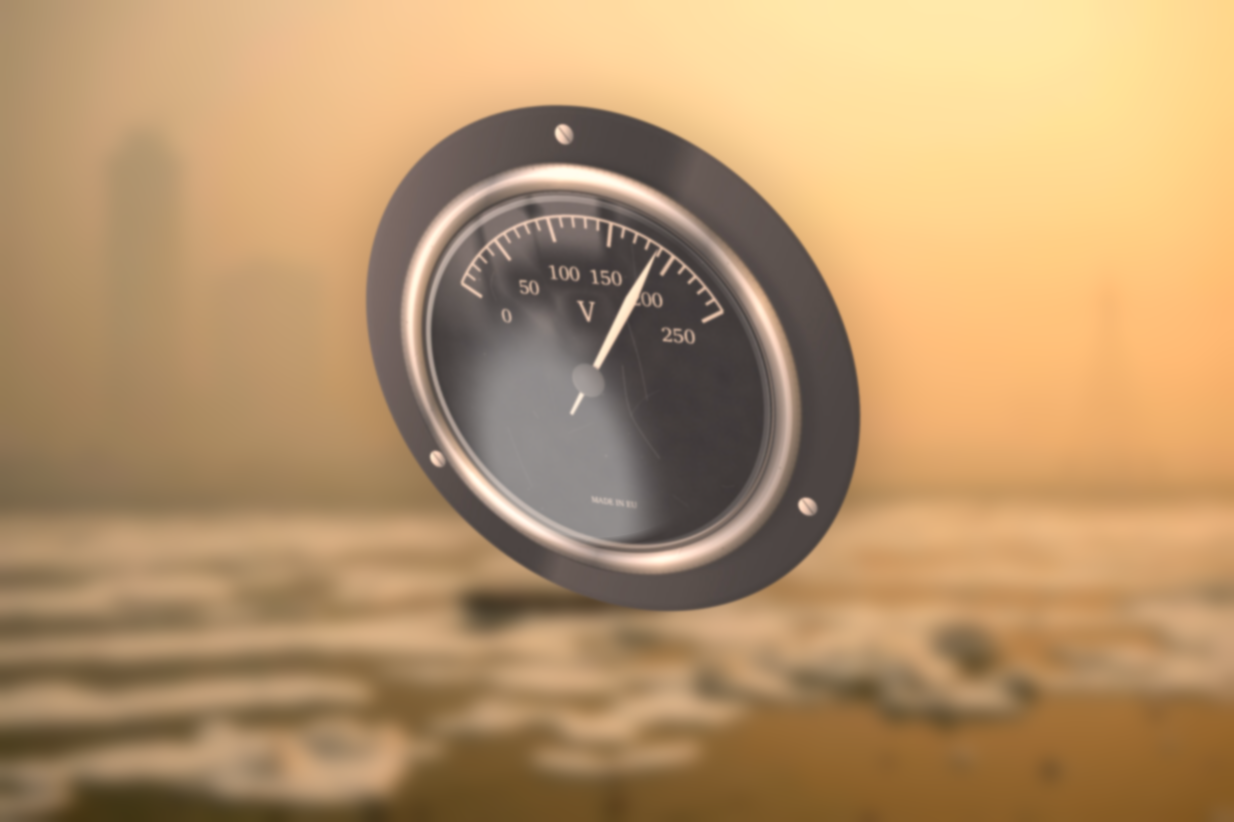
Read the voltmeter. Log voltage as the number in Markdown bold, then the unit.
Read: **190** V
